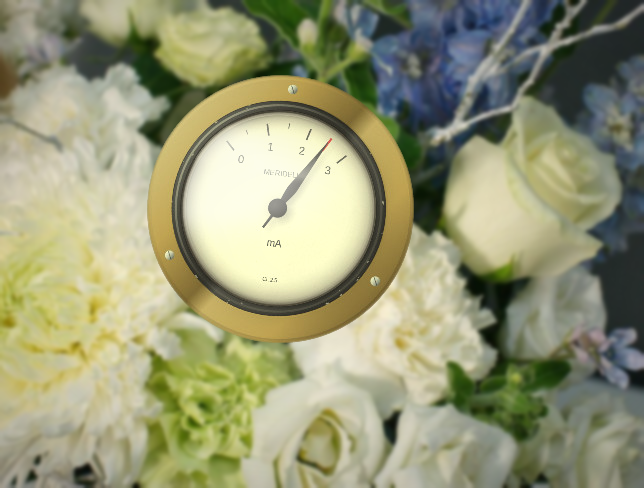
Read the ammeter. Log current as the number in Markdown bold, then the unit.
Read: **2.5** mA
